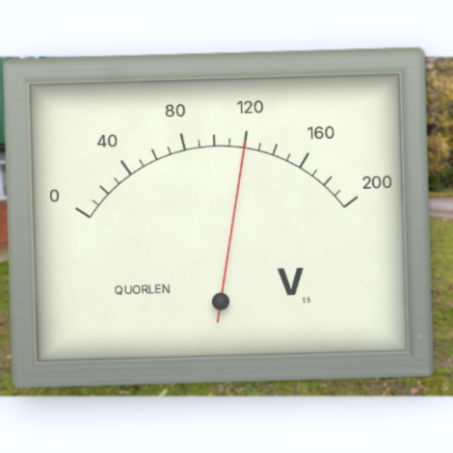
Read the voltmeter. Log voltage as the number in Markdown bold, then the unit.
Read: **120** V
